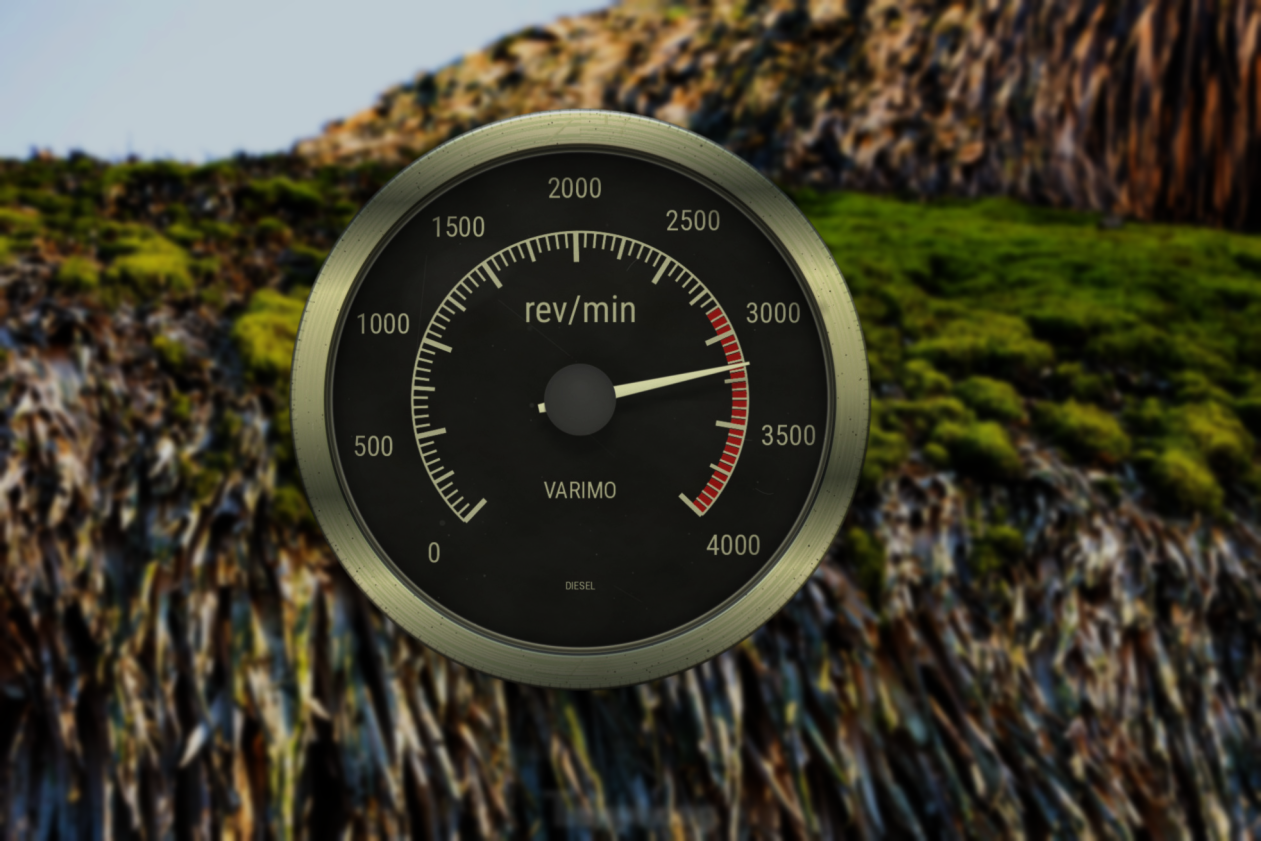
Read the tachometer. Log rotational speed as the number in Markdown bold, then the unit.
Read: **3175** rpm
